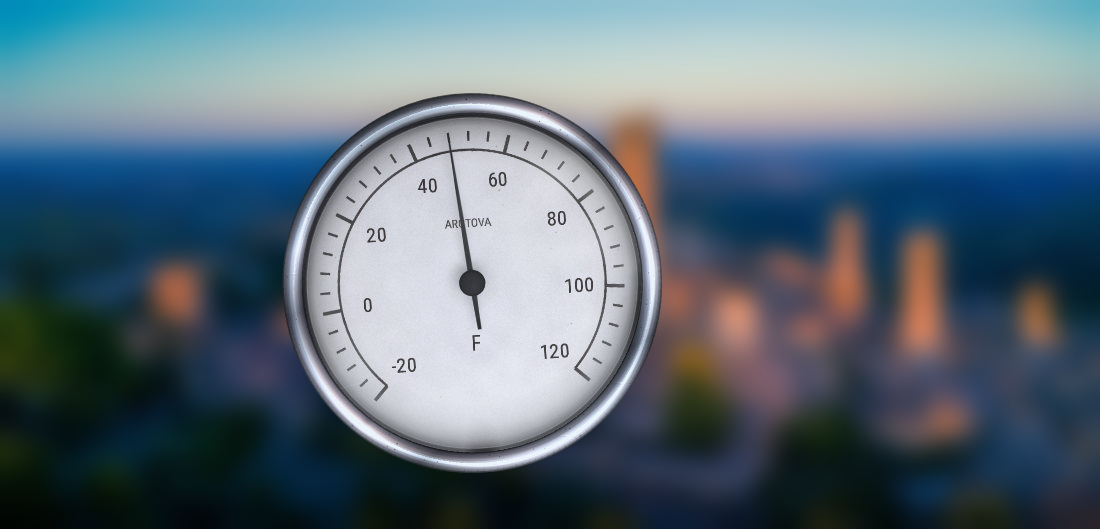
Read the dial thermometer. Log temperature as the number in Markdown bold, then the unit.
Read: **48** °F
